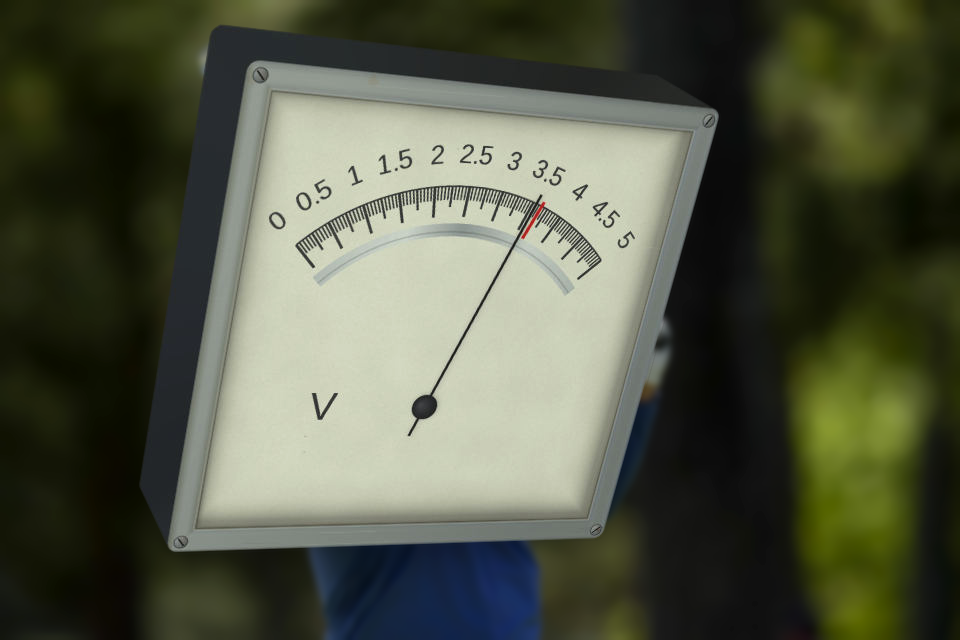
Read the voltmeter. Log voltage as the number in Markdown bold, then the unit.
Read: **3.5** V
